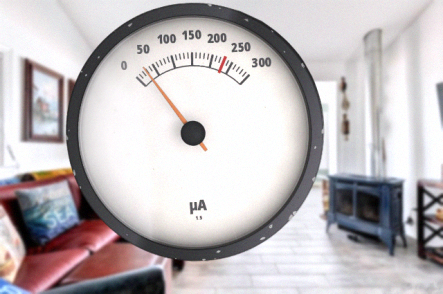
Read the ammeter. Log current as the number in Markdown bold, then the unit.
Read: **30** µA
